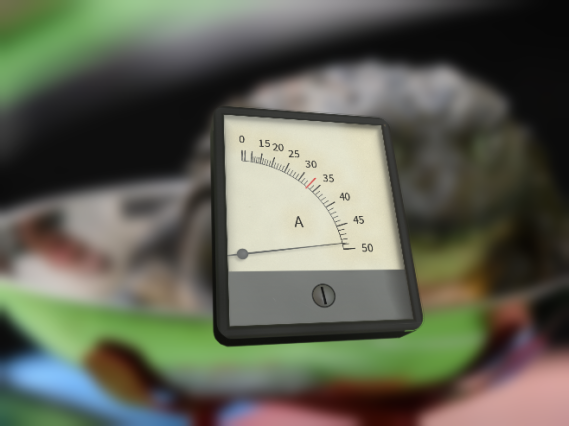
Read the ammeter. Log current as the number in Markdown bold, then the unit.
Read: **49** A
